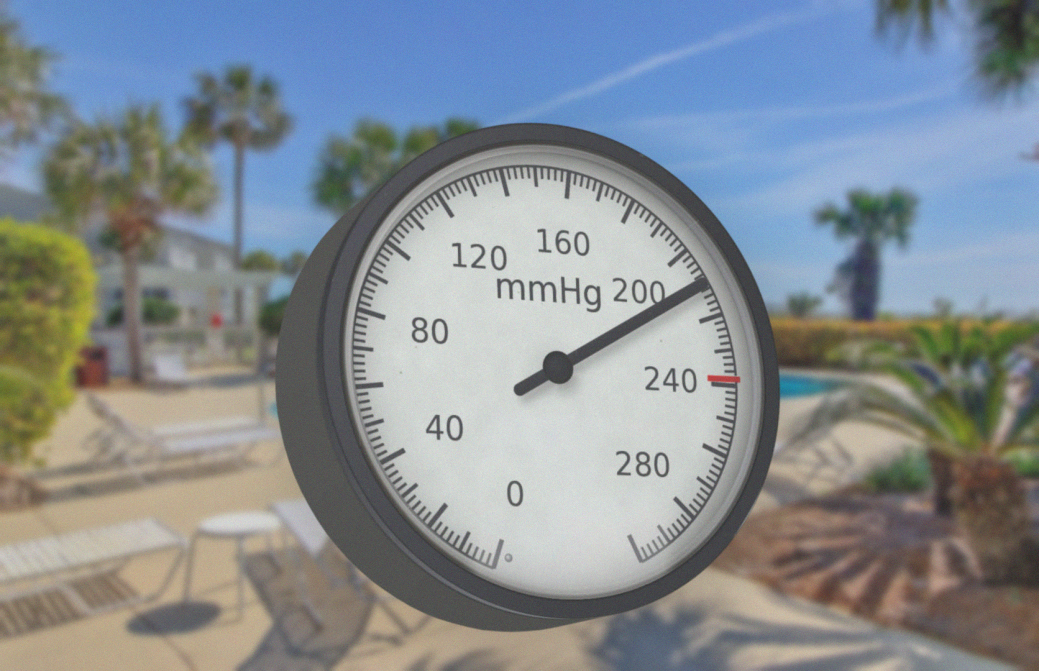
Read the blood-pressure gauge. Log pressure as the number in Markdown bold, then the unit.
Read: **210** mmHg
